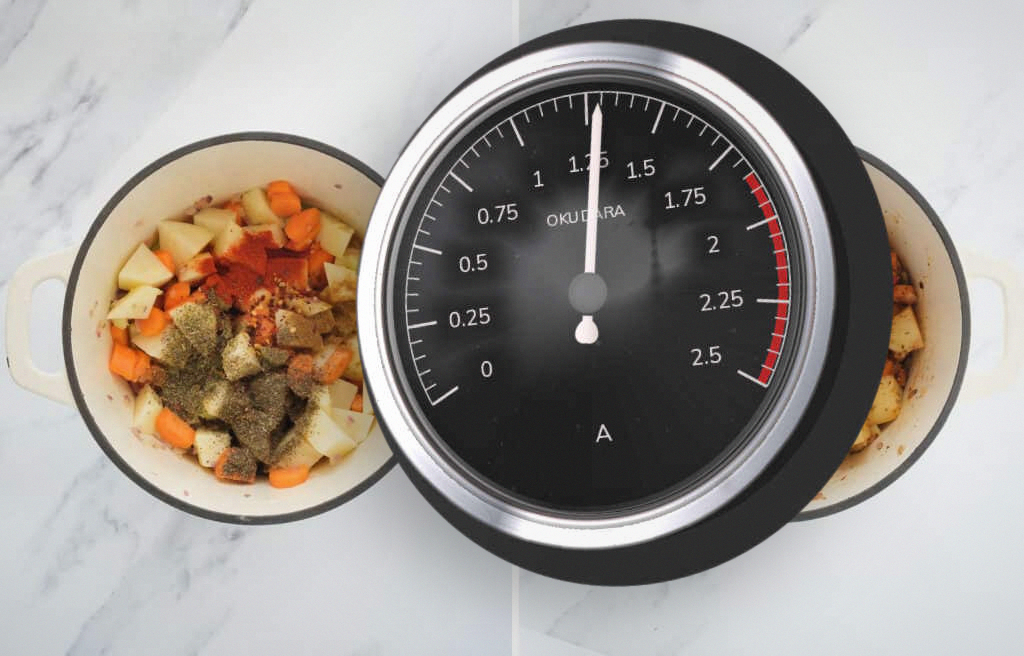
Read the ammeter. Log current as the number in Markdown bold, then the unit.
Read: **1.3** A
